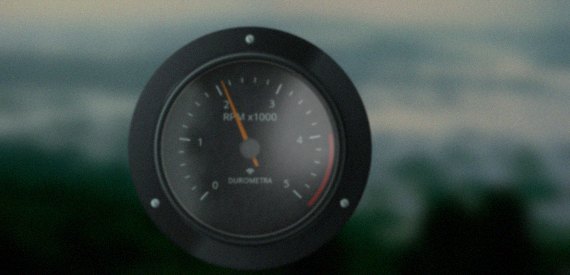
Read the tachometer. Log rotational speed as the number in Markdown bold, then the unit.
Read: **2100** rpm
